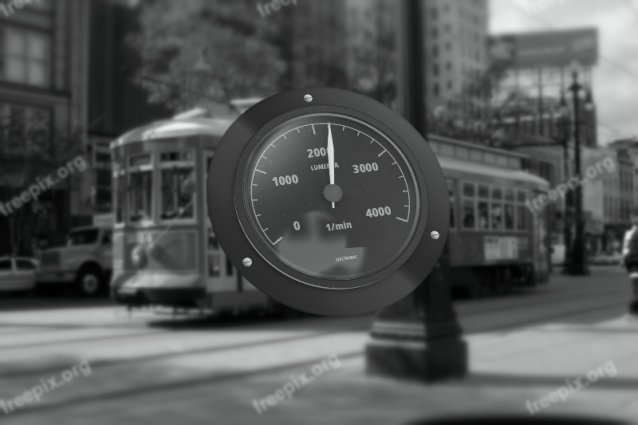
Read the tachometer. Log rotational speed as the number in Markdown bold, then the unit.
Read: **2200** rpm
